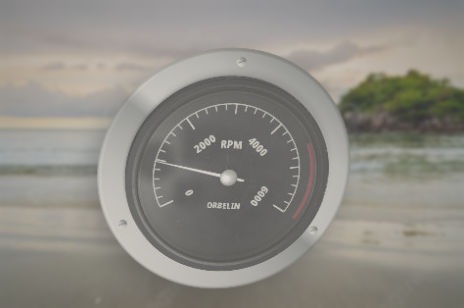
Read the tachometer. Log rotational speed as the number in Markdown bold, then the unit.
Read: **1000** rpm
